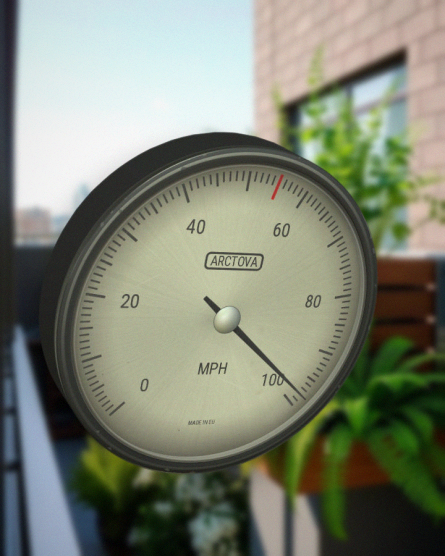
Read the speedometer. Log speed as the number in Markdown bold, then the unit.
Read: **98** mph
